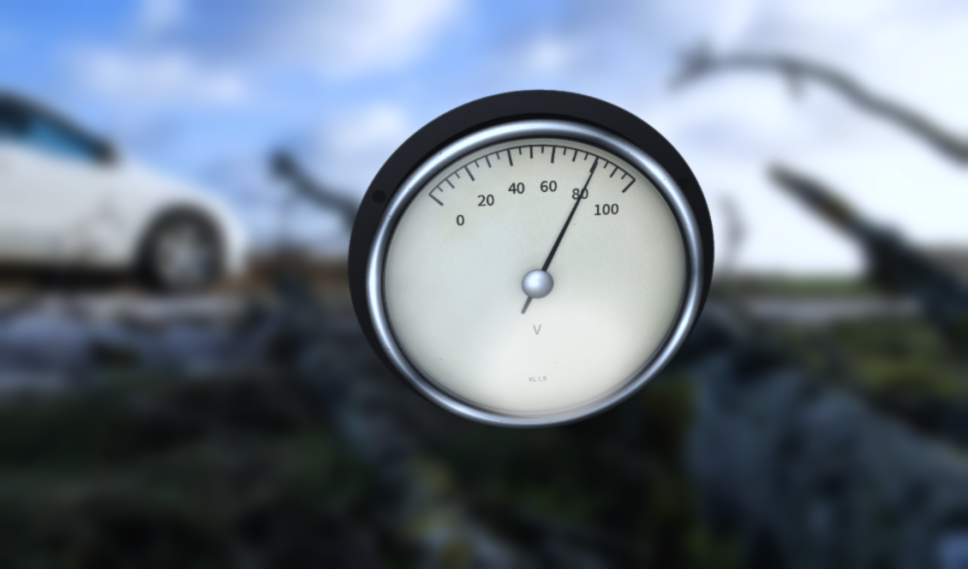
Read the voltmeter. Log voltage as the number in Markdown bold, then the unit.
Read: **80** V
